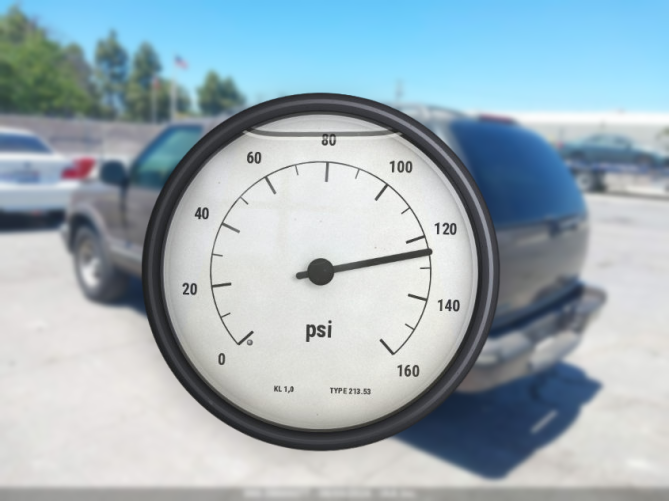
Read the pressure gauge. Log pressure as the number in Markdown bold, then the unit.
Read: **125** psi
